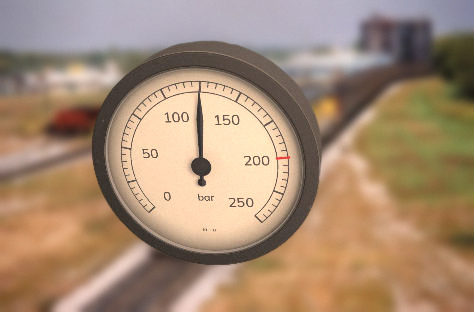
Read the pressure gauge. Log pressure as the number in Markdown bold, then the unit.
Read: **125** bar
